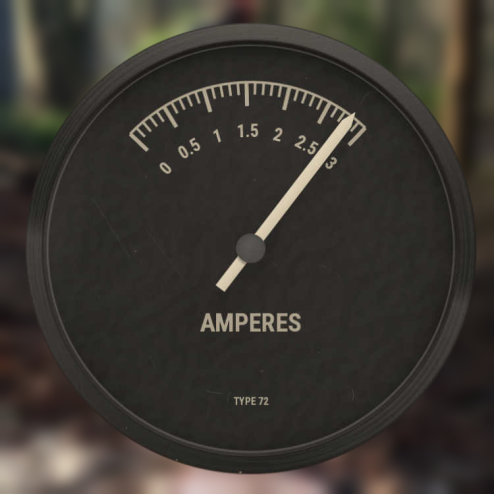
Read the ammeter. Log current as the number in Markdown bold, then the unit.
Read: **2.8** A
